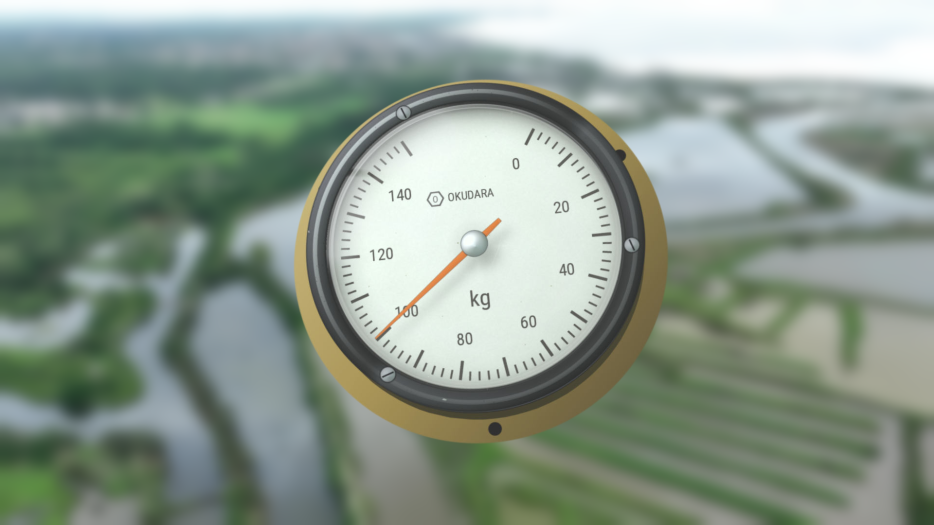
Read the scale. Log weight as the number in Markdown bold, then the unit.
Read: **100** kg
